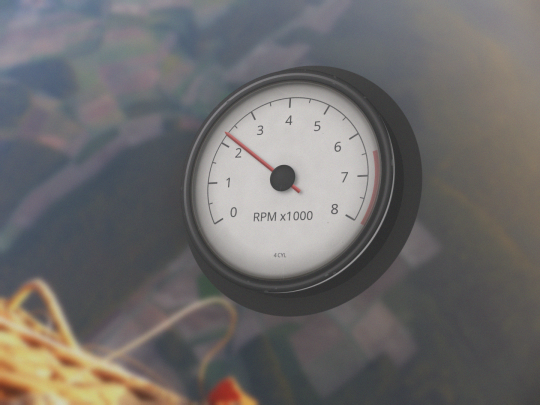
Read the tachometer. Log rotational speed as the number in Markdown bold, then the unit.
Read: **2250** rpm
